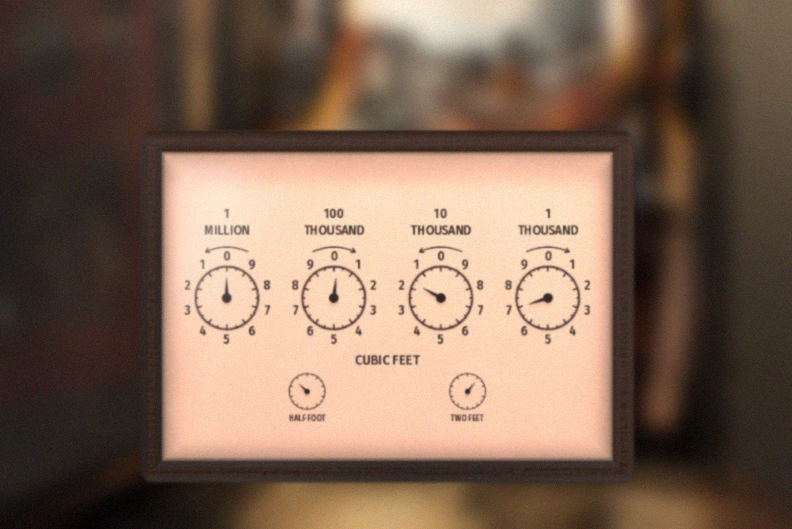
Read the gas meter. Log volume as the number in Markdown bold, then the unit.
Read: **1700** ft³
